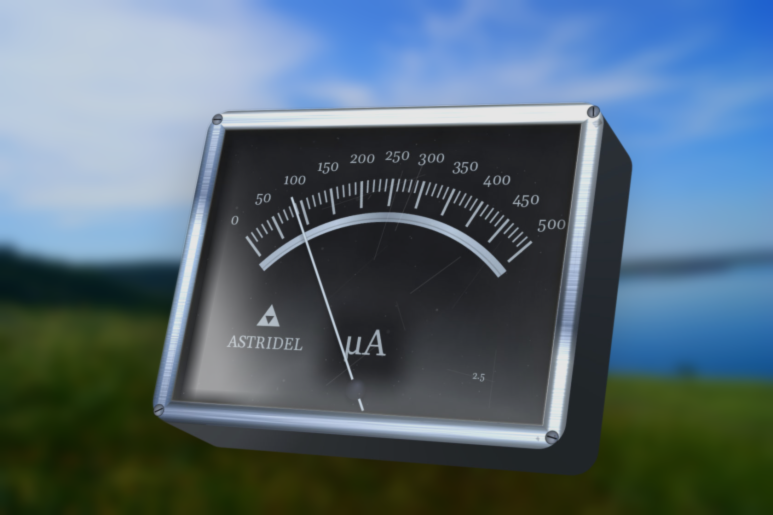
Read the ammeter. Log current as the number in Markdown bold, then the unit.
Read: **90** µA
